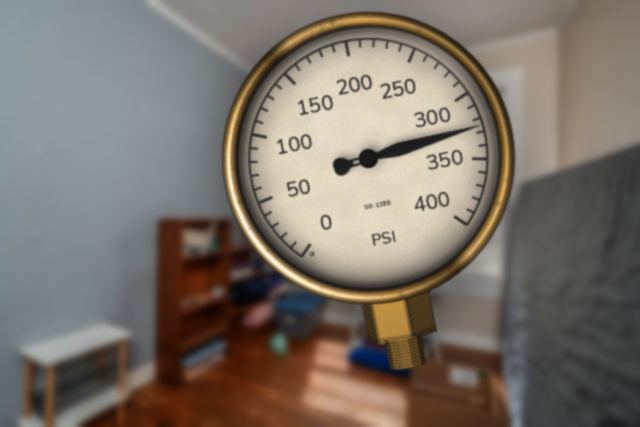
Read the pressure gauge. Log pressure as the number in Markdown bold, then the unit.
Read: **325** psi
